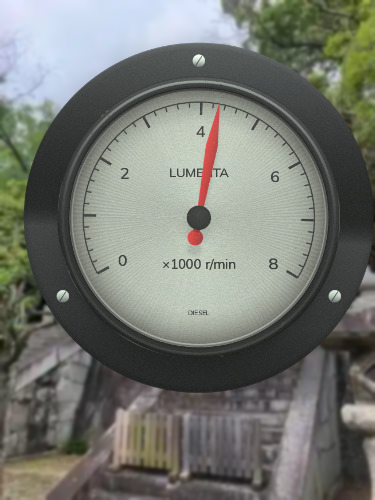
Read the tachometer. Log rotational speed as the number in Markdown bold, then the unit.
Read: **4300** rpm
